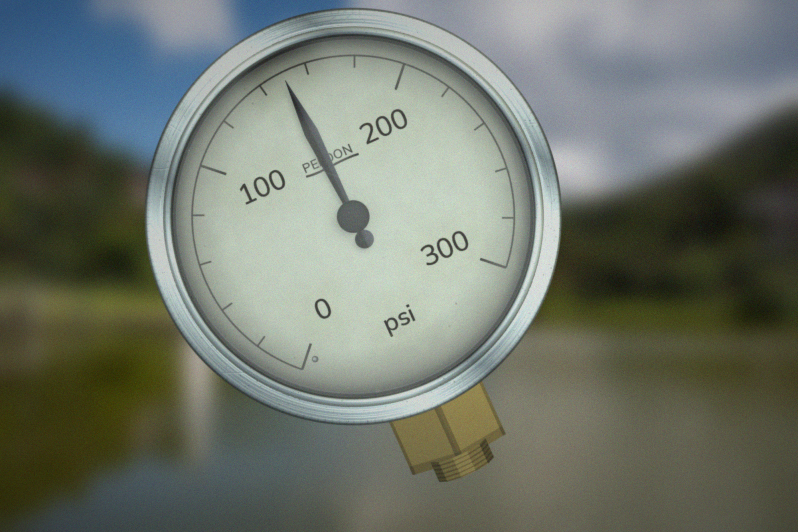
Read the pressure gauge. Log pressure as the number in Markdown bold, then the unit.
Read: **150** psi
